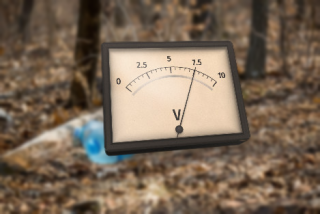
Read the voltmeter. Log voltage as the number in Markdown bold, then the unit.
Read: **7.5** V
